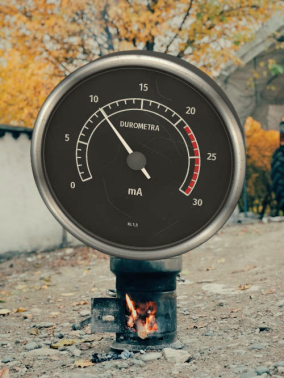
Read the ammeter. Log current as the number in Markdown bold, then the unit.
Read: **10** mA
